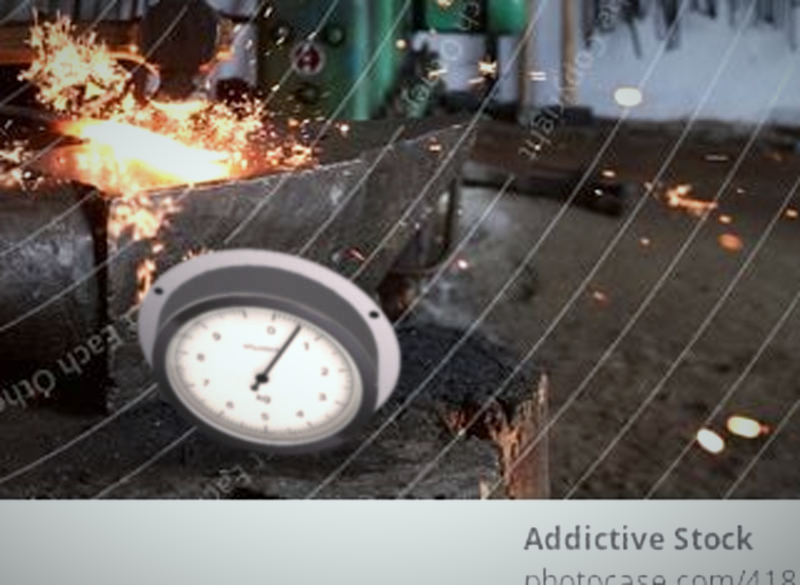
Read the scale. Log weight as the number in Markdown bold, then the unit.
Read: **0.5** kg
